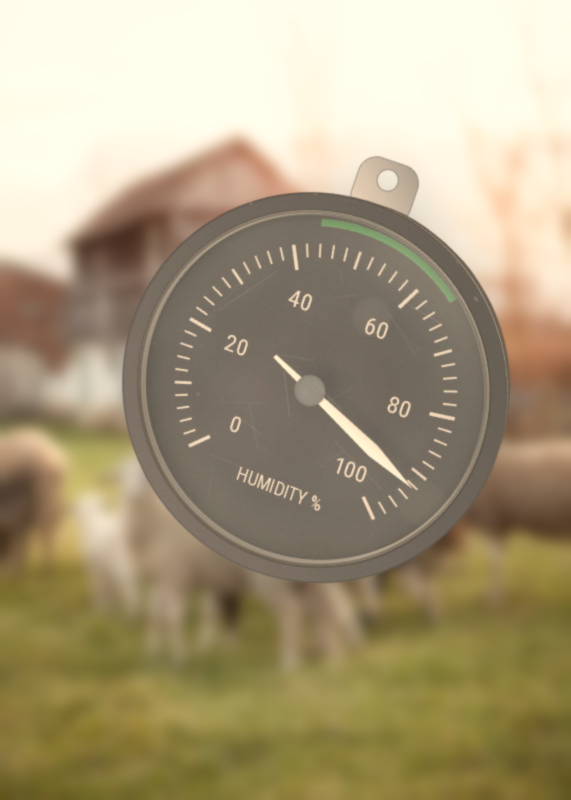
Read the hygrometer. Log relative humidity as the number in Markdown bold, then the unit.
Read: **92** %
